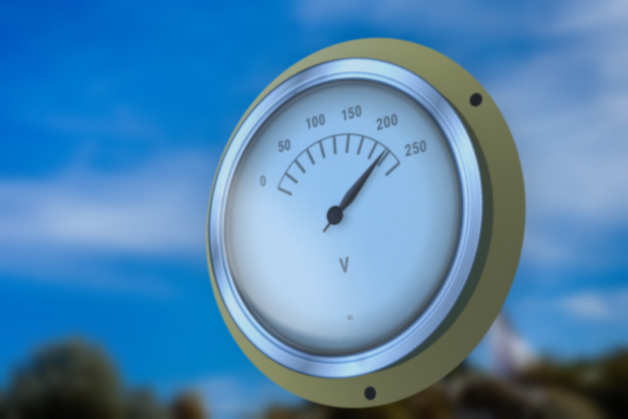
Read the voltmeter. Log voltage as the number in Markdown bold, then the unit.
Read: **225** V
